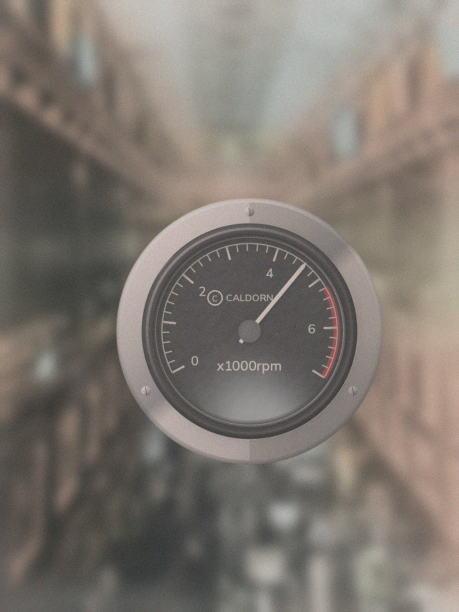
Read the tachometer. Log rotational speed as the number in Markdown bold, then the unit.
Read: **4600** rpm
